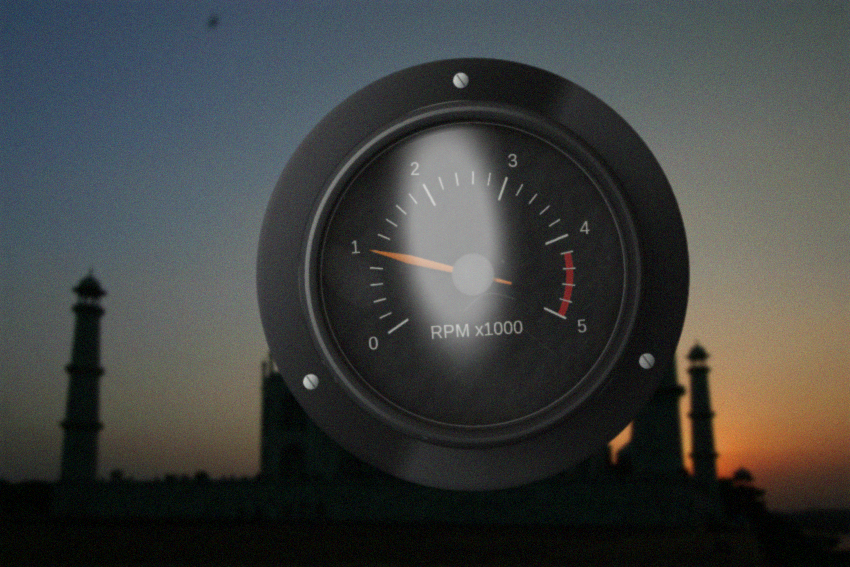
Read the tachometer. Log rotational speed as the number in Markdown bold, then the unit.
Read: **1000** rpm
